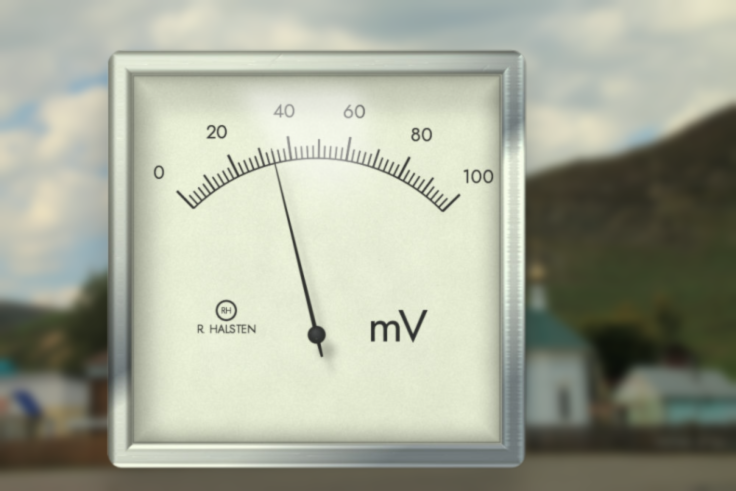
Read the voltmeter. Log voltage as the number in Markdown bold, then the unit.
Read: **34** mV
